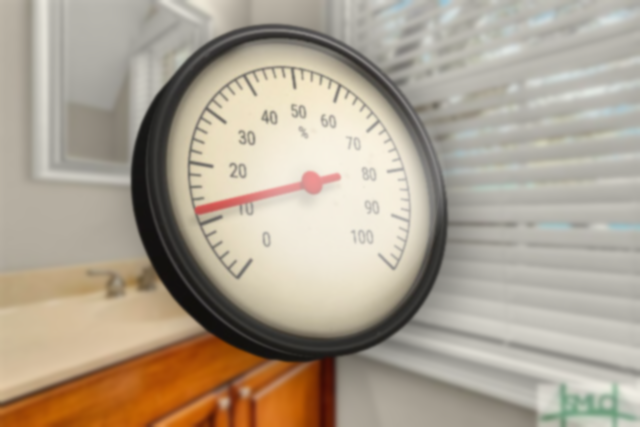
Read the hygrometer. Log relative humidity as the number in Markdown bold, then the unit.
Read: **12** %
